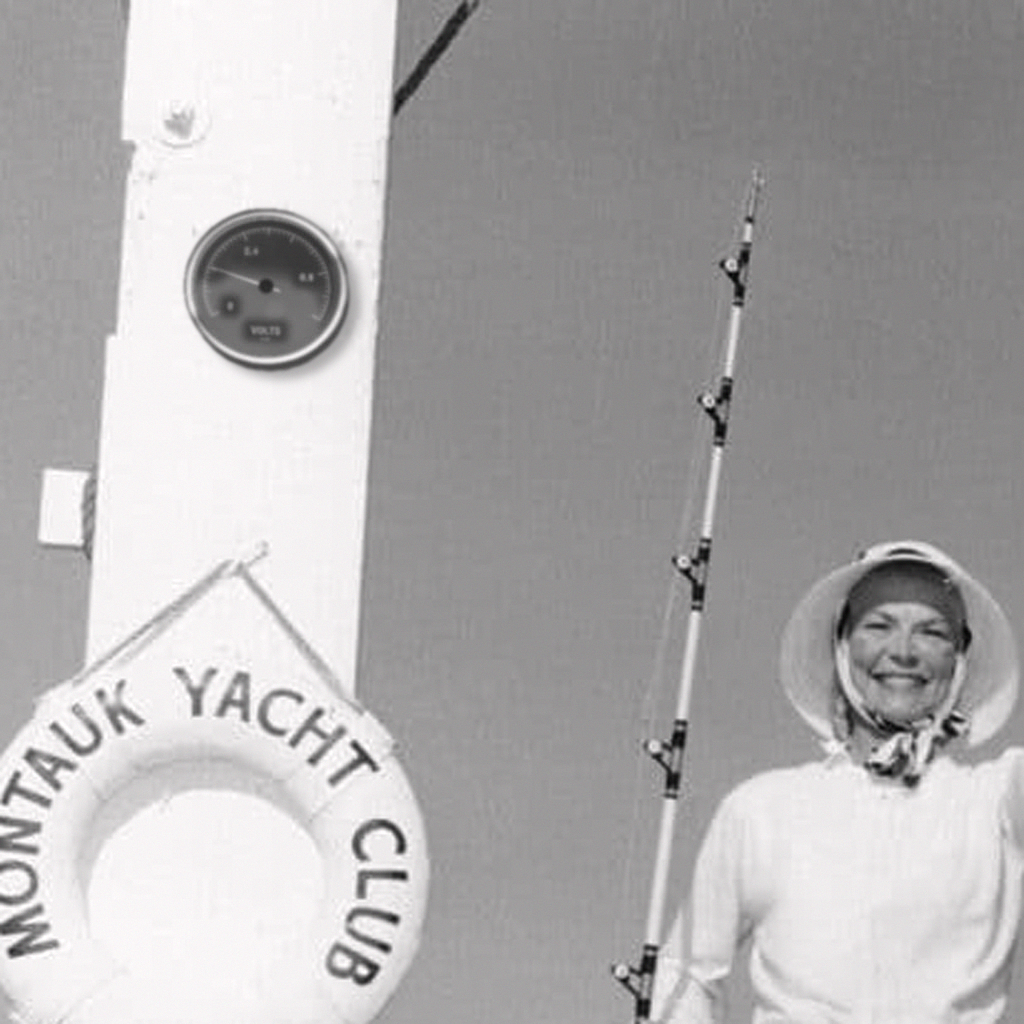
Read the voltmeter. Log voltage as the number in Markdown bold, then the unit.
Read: **0.2** V
